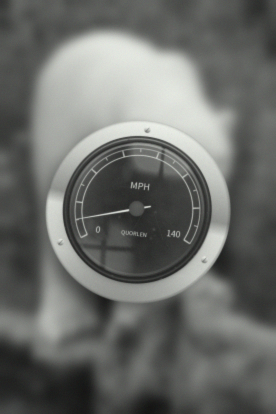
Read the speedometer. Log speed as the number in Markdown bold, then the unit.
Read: **10** mph
